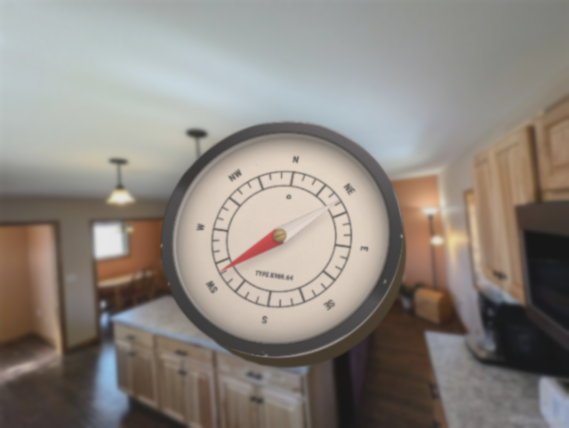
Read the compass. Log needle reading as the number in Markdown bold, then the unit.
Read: **230** °
